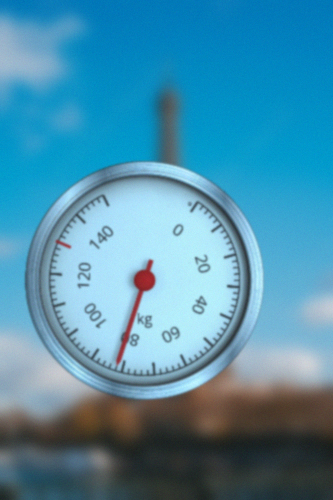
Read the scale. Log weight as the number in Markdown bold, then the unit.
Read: **82** kg
